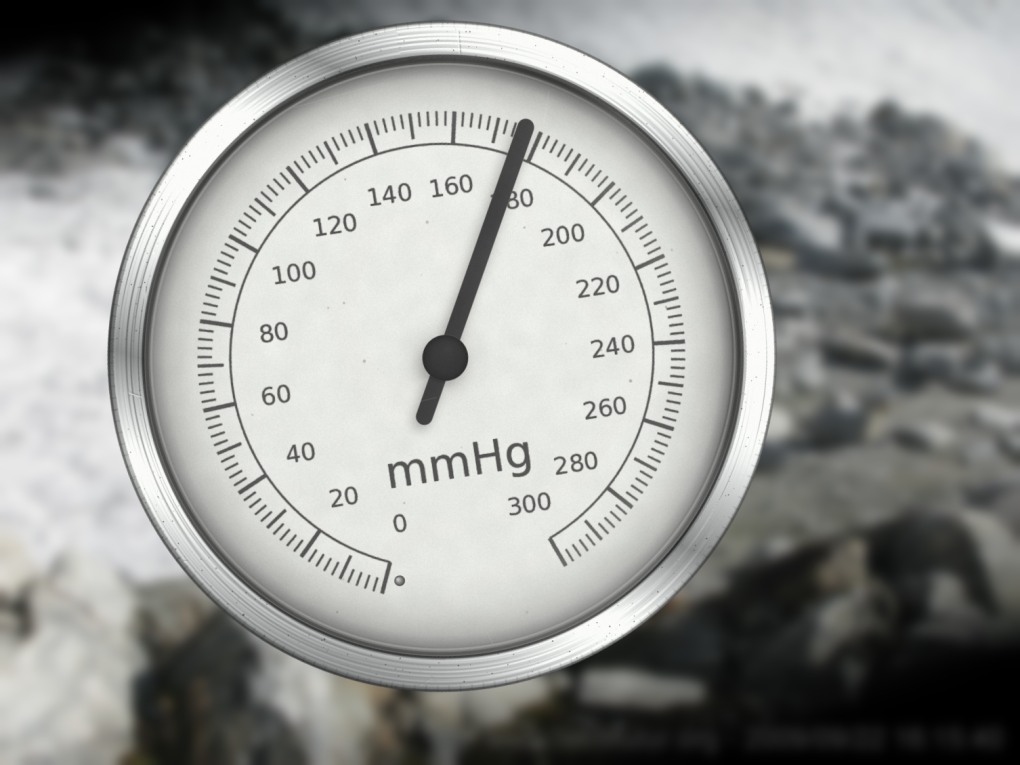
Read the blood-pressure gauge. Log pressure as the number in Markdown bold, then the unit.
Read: **176** mmHg
